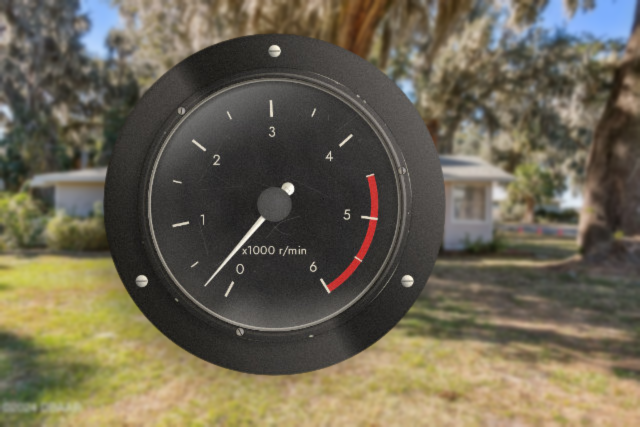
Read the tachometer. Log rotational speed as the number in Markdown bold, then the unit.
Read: **250** rpm
